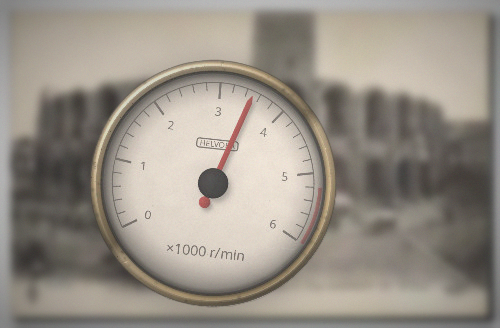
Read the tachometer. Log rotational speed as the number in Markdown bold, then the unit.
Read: **3500** rpm
